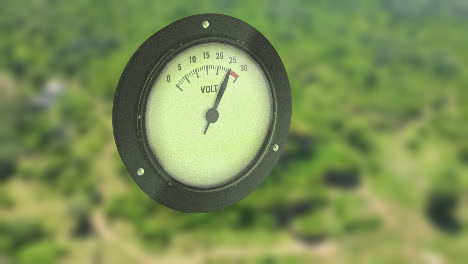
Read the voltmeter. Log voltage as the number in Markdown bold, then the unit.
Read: **25** V
